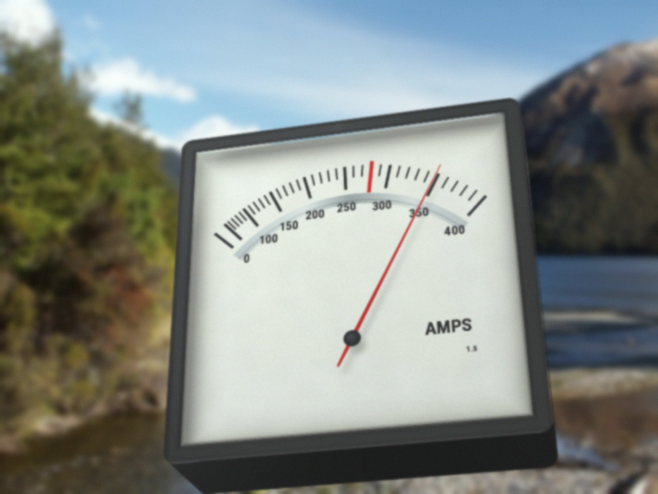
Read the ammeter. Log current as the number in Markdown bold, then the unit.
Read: **350** A
